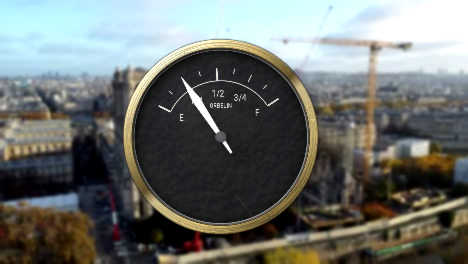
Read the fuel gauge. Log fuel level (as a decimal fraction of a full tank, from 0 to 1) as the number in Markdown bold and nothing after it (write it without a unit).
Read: **0.25**
